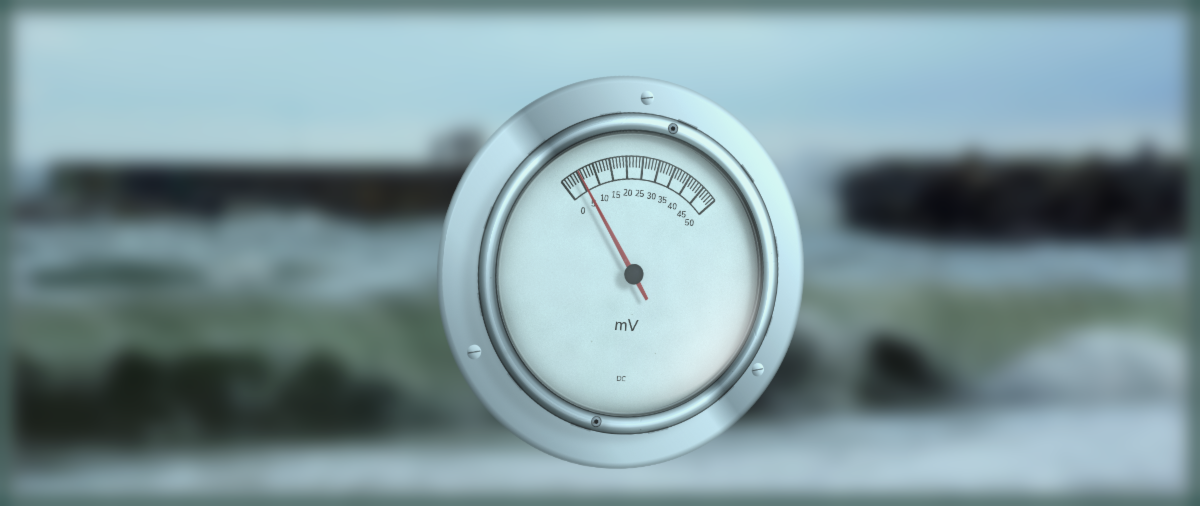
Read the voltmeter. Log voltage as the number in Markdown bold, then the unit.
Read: **5** mV
